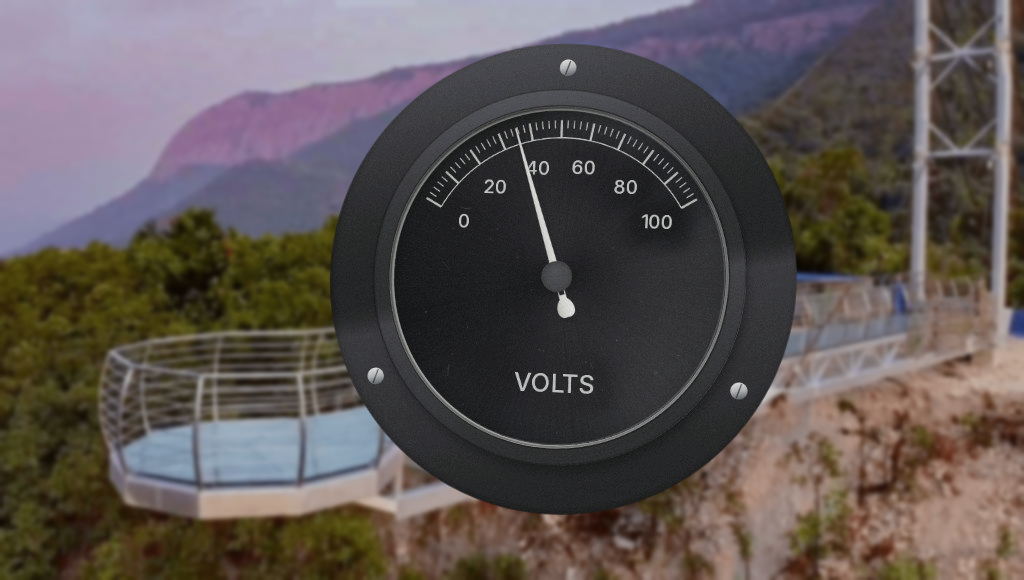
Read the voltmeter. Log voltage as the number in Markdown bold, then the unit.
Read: **36** V
